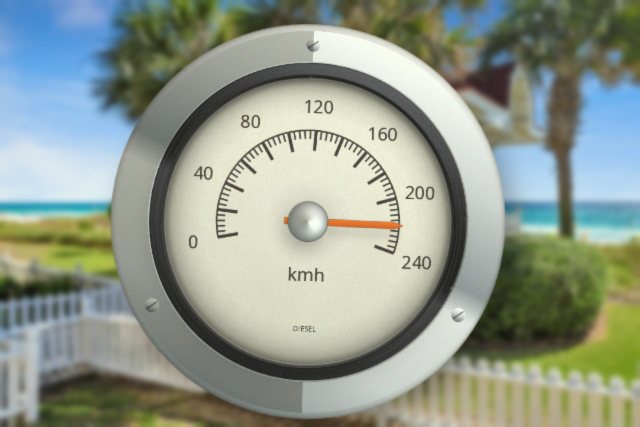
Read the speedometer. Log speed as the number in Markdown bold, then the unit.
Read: **220** km/h
